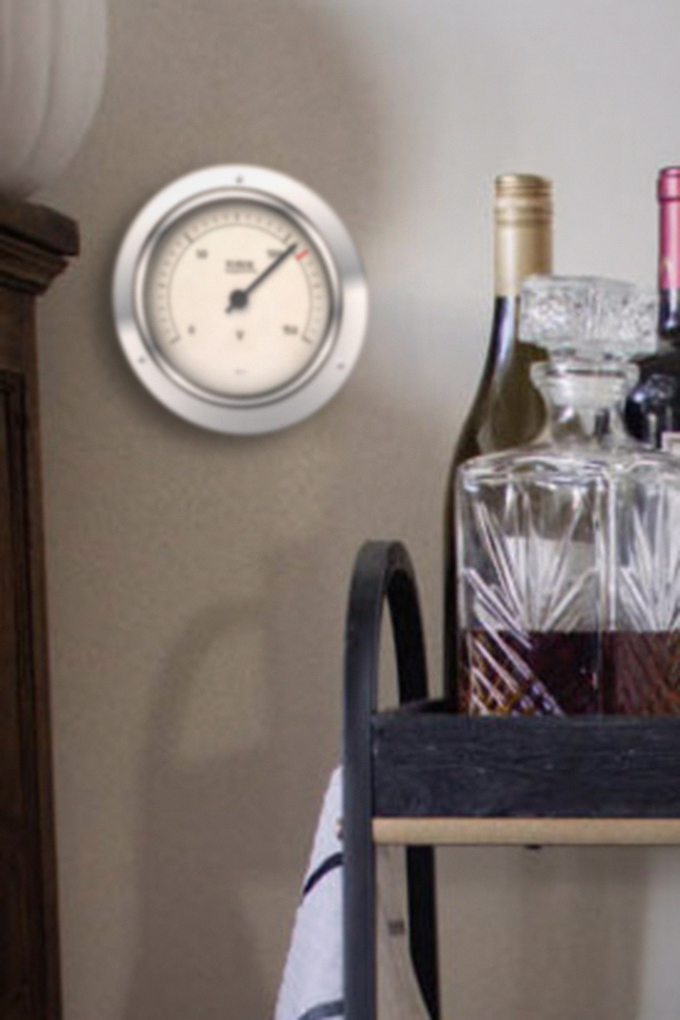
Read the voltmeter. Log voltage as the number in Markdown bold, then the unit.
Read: **105** V
